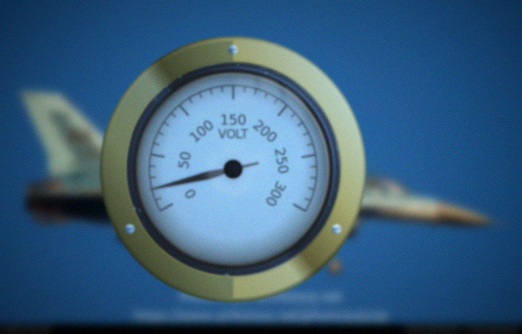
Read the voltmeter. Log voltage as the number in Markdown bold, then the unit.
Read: **20** V
